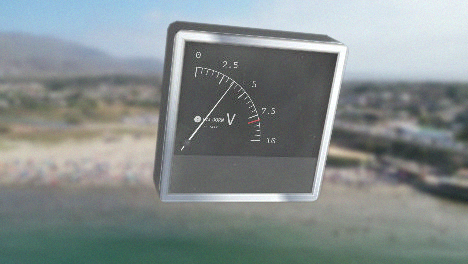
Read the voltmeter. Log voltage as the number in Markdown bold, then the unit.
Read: **3.5** V
